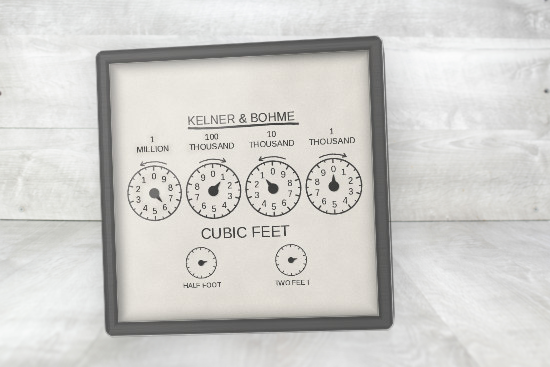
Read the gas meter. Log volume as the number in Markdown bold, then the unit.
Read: **611000** ft³
